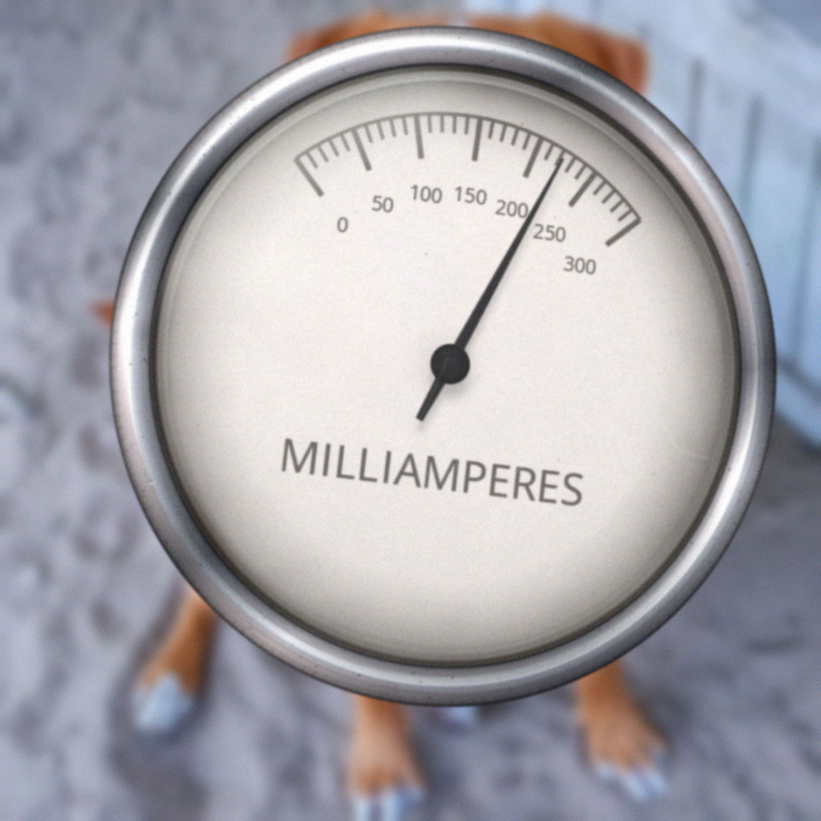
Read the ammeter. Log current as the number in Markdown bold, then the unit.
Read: **220** mA
